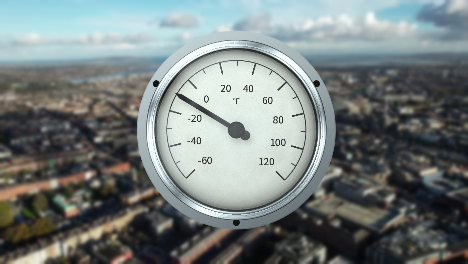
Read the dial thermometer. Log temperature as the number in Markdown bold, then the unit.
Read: **-10** °F
